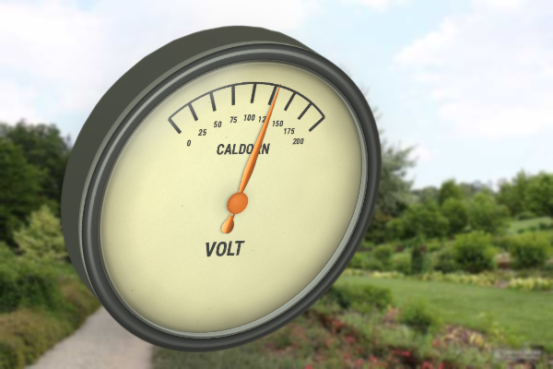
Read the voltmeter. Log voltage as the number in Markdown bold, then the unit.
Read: **125** V
